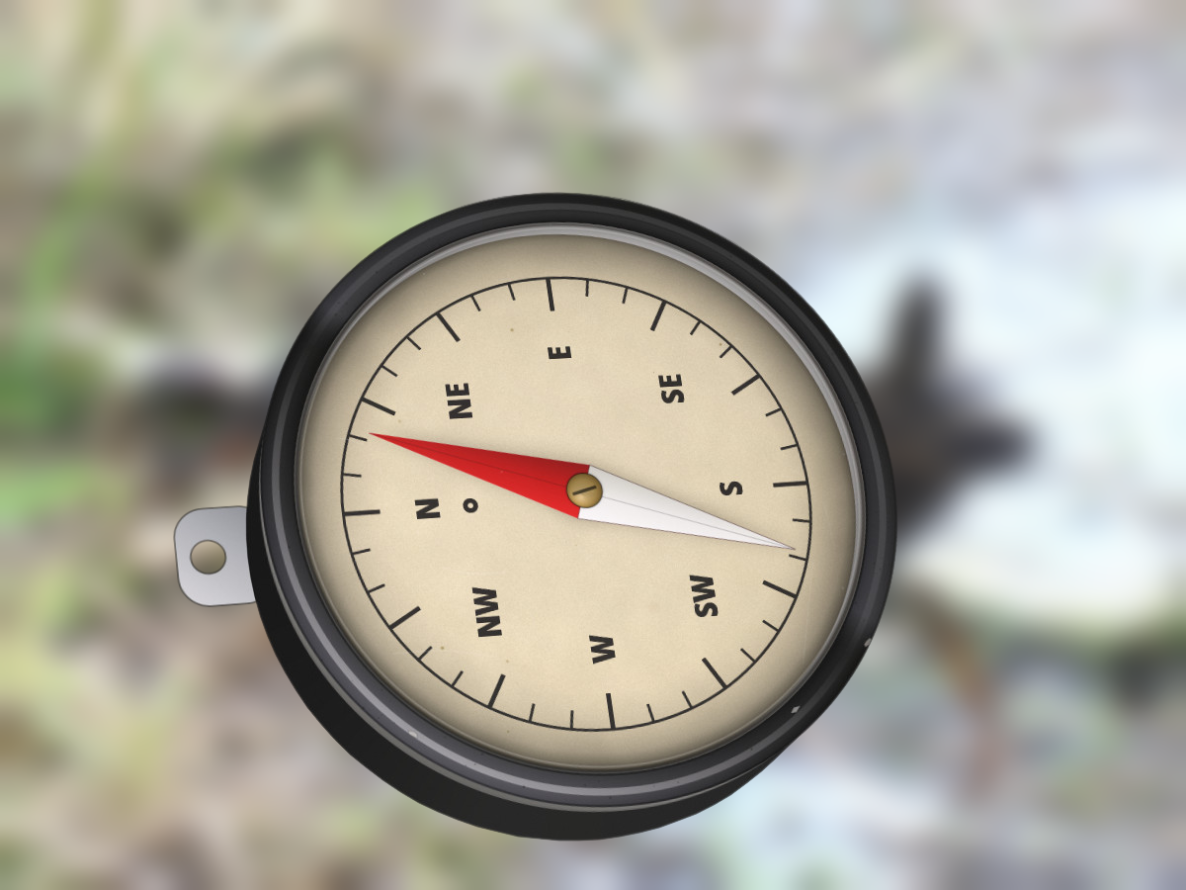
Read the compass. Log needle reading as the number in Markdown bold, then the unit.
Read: **20** °
